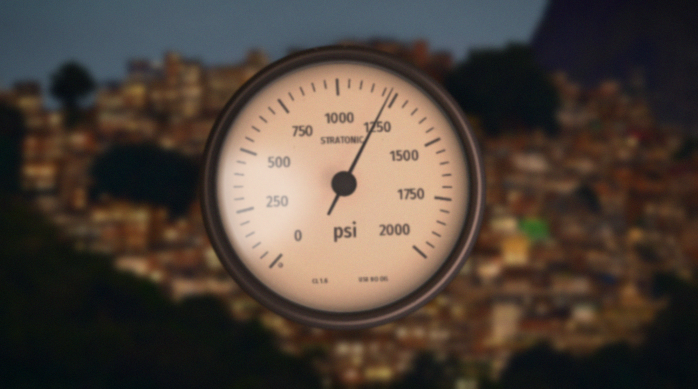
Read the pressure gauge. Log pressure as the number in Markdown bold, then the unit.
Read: **1225** psi
